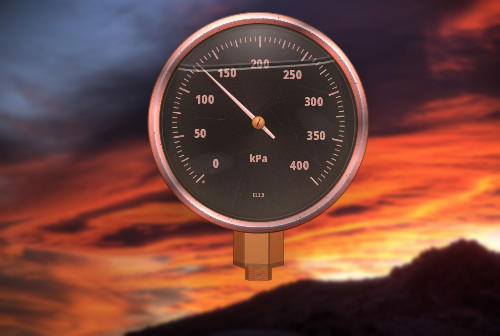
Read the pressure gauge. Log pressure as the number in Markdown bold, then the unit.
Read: **130** kPa
